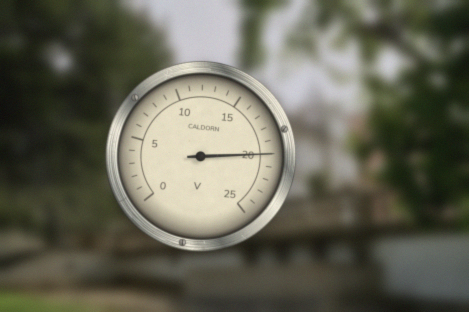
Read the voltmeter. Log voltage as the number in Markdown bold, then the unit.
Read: **20** V
